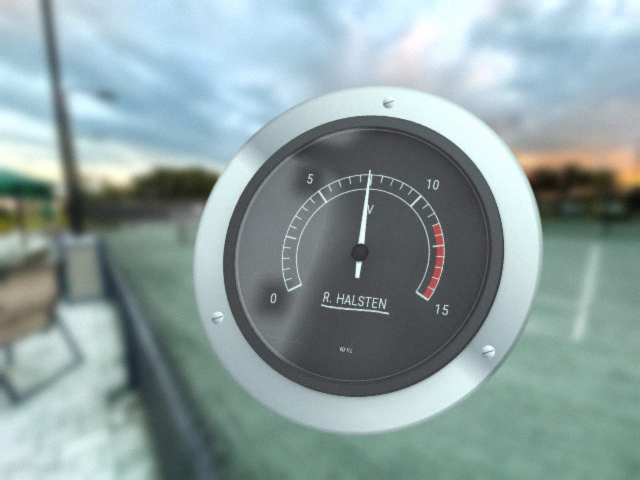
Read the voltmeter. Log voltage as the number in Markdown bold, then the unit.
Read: **7.5** V
